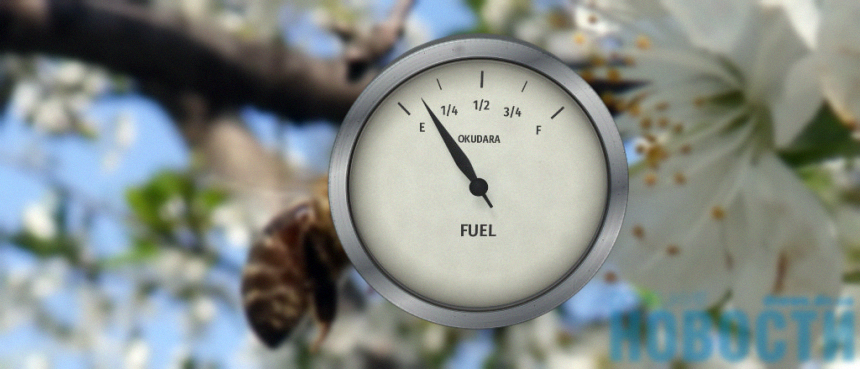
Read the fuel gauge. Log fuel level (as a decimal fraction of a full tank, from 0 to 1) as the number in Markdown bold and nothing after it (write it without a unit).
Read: **0.125**
